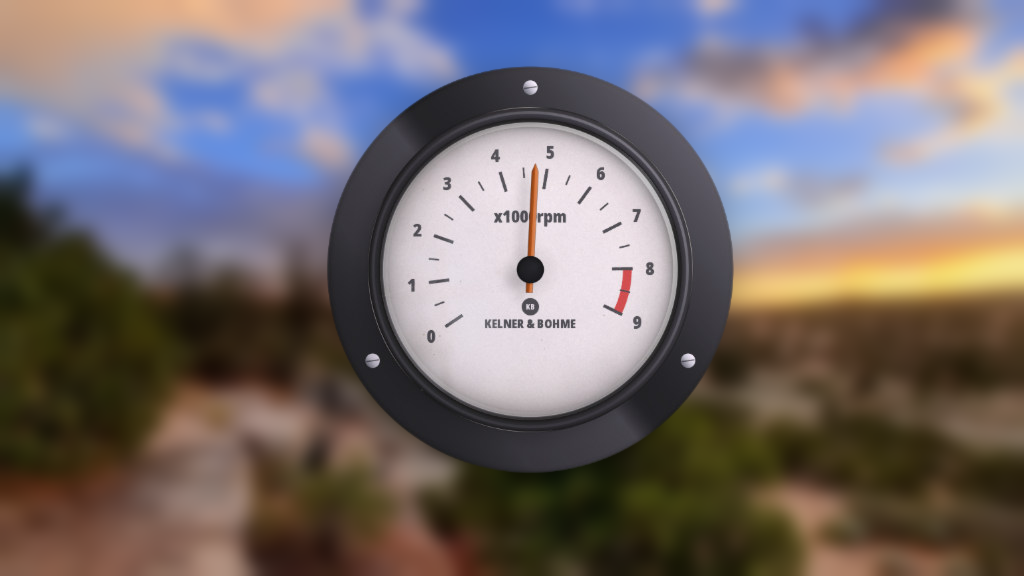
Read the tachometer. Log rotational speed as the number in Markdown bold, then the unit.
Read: **4750** rpm
